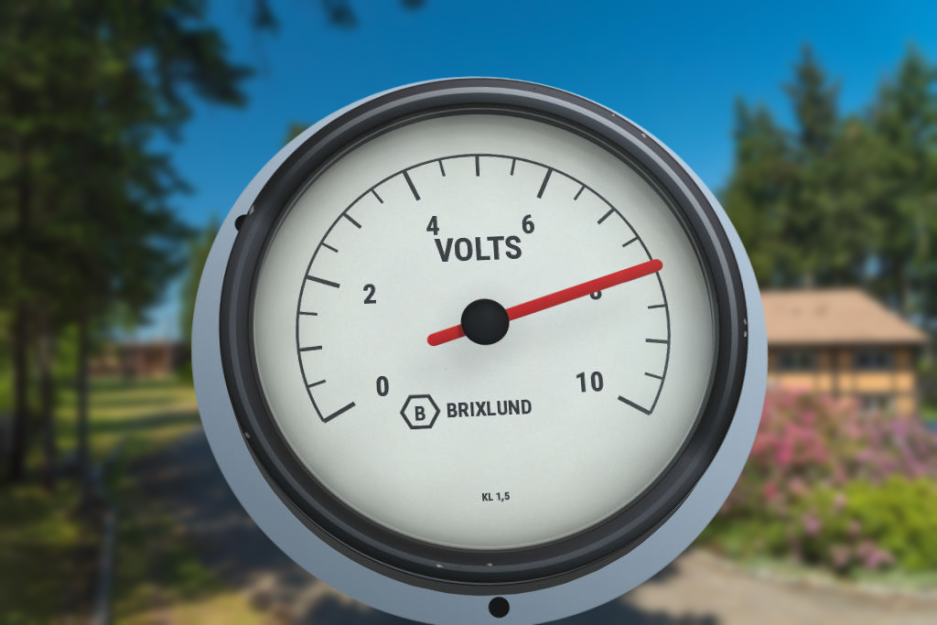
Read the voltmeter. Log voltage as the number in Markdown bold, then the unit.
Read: **8** V
